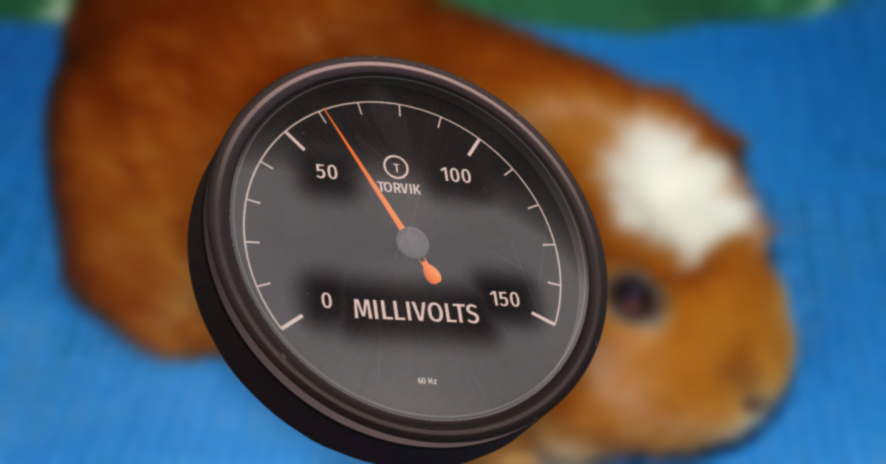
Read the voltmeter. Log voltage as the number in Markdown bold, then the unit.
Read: **60** mV
